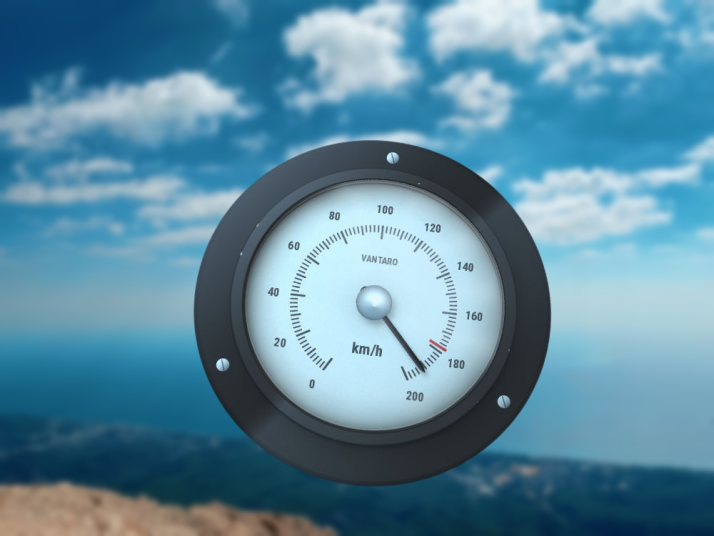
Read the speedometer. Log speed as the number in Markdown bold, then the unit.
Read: **192** km/h
